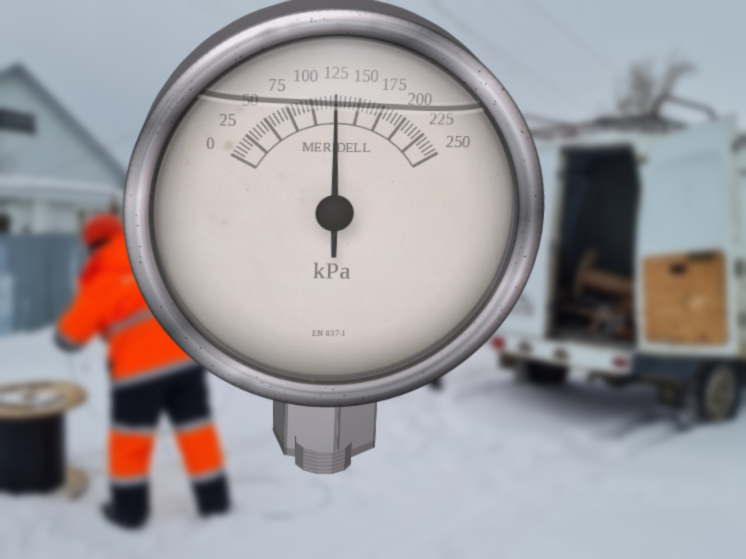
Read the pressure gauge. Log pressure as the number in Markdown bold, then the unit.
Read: **125** kPa
